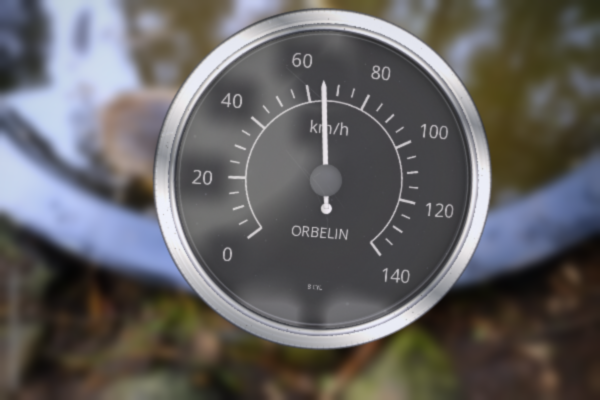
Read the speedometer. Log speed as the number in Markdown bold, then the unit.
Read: **65** km/h
